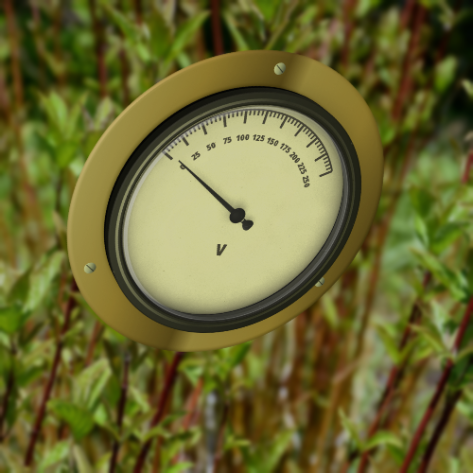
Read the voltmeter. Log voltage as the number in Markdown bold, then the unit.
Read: **5** V
